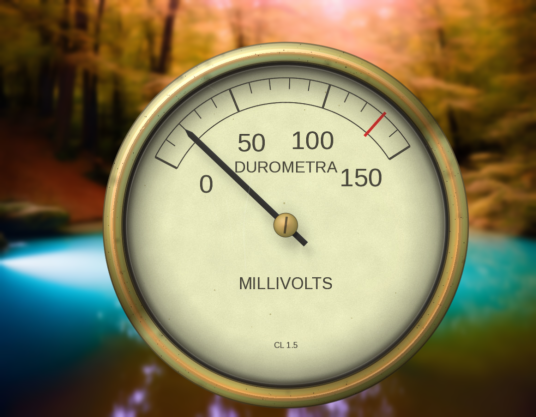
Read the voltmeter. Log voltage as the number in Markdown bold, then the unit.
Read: **20** mV
